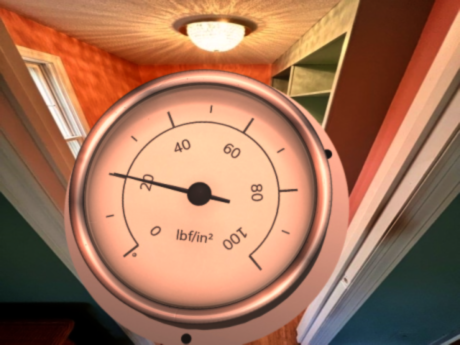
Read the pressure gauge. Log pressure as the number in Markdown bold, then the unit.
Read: **20** psi
